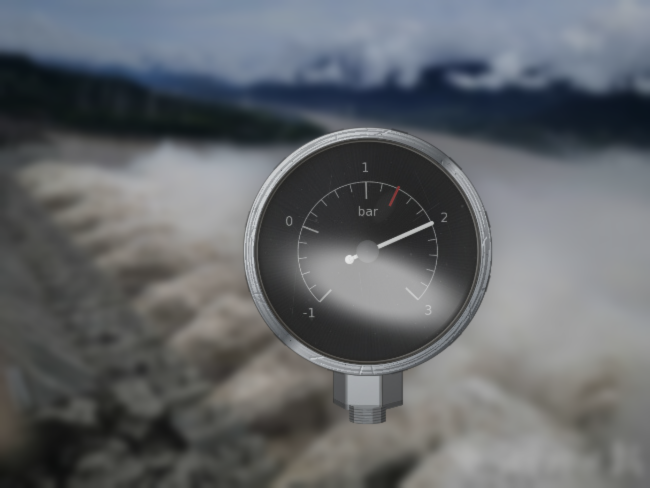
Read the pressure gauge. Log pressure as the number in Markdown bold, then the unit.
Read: **2** bar
